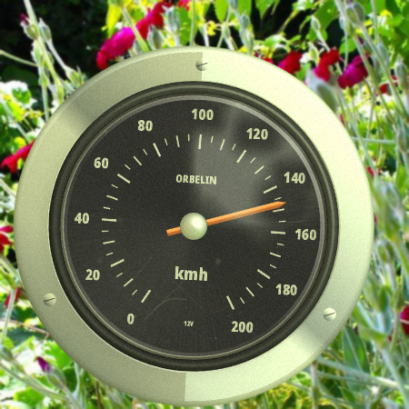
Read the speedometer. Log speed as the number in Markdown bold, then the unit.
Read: **147.5** km/h
